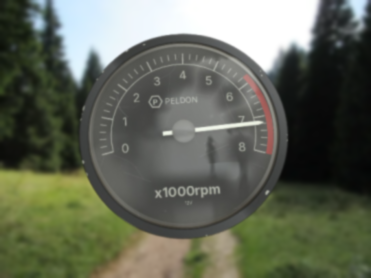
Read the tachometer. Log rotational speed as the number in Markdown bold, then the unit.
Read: **7200** rpm
